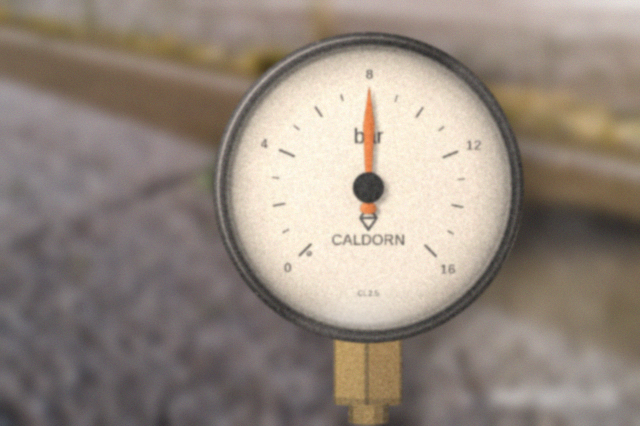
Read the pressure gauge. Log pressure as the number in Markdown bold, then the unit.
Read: **8** bar
